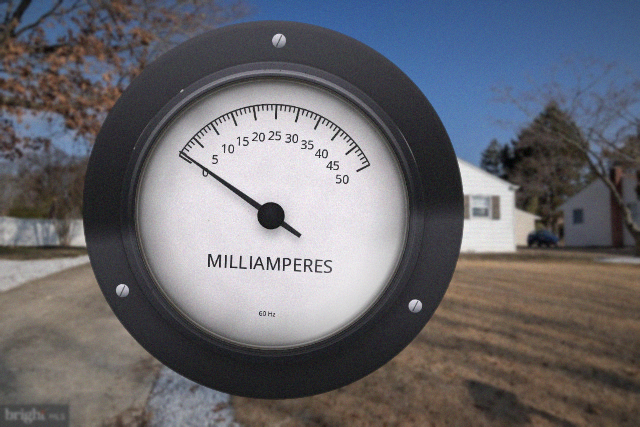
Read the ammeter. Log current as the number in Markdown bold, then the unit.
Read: **1** mA
